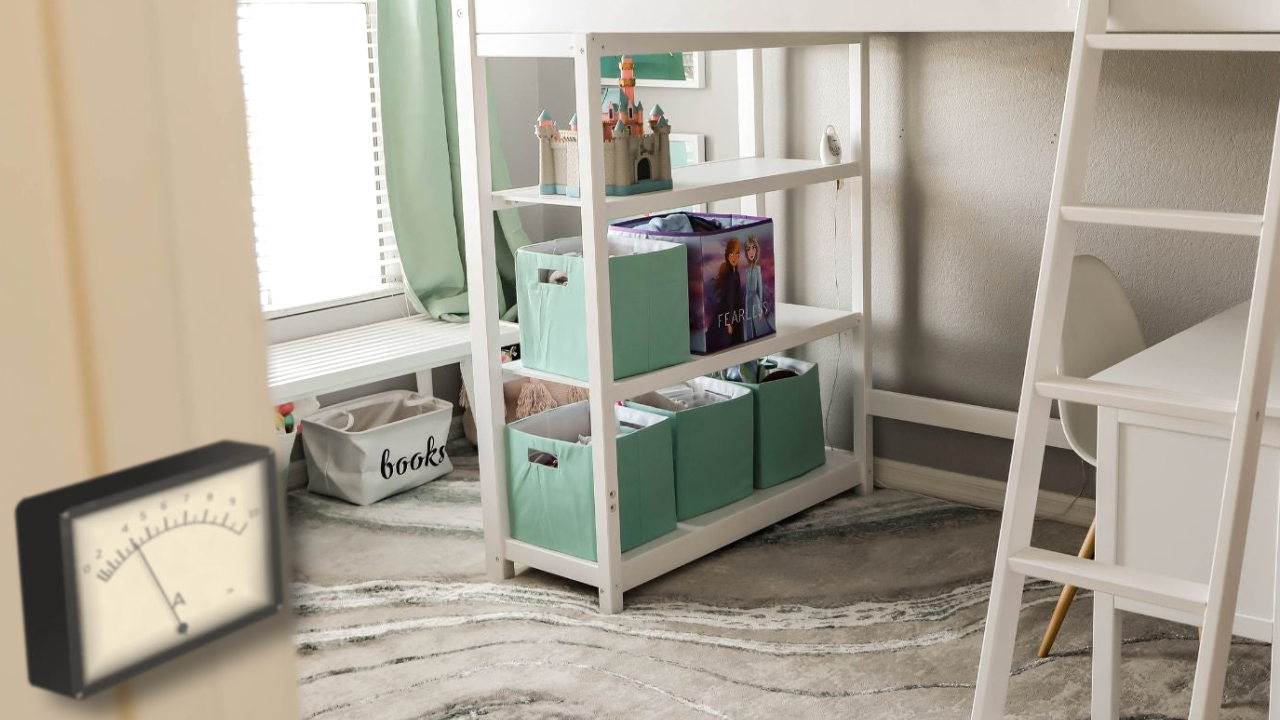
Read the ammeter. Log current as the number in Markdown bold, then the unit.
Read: **4** A
